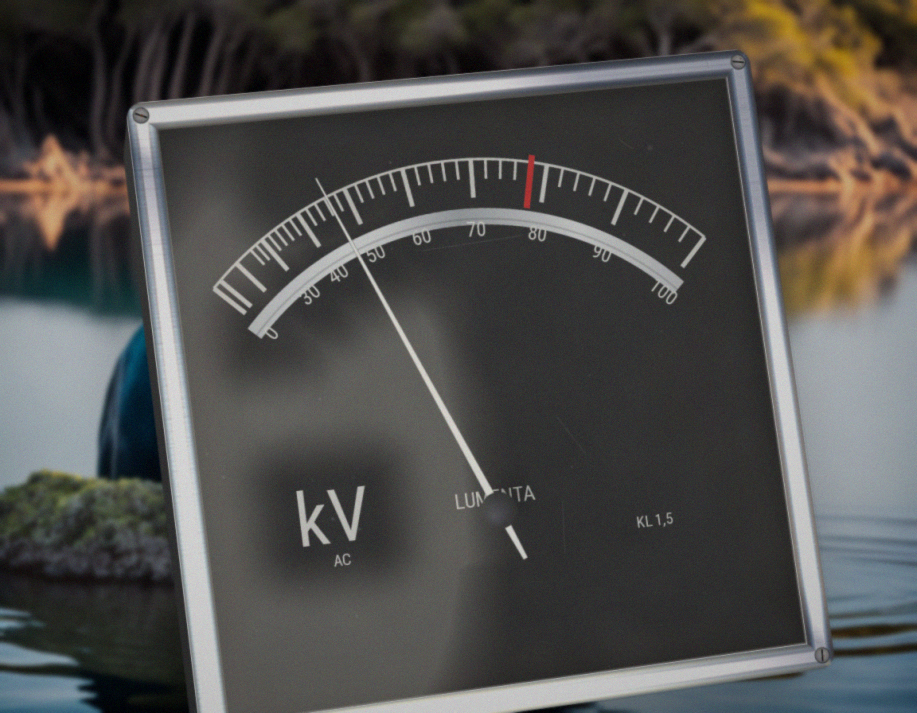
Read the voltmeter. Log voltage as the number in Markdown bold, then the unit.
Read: **46** kV
